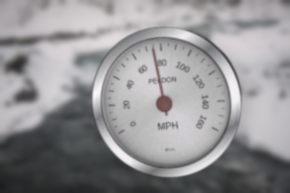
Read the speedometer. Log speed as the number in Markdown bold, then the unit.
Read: **75** mph
